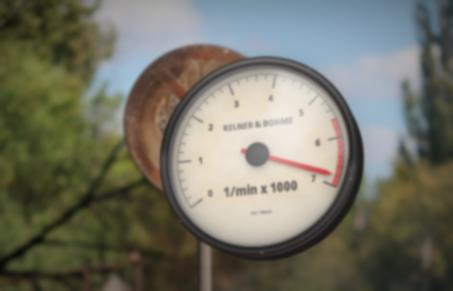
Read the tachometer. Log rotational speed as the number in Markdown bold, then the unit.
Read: **6800** rpm
